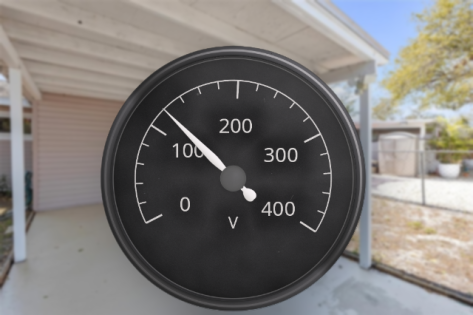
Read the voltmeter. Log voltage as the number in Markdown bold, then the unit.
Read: **120** V
